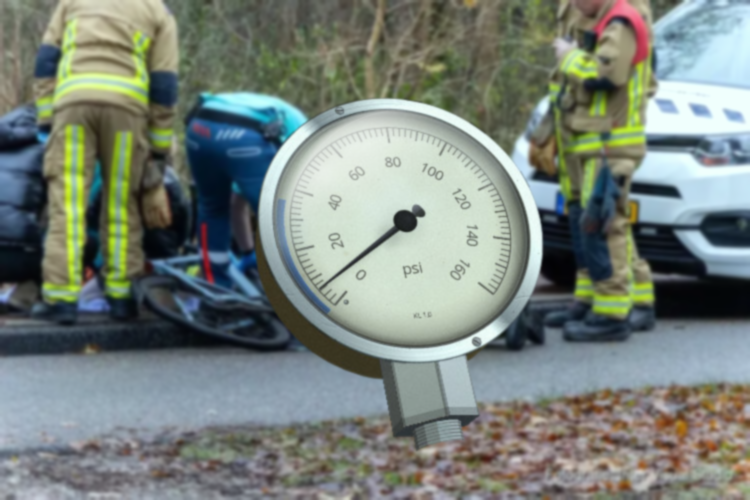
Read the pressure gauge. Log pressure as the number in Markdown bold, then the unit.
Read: **6** psi
